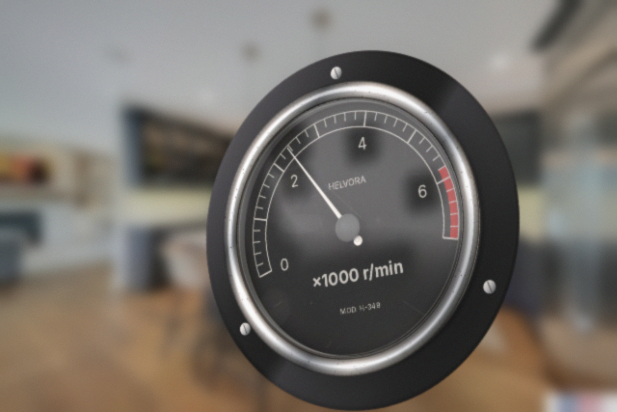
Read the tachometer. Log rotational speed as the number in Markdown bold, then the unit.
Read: **2400** rpm
